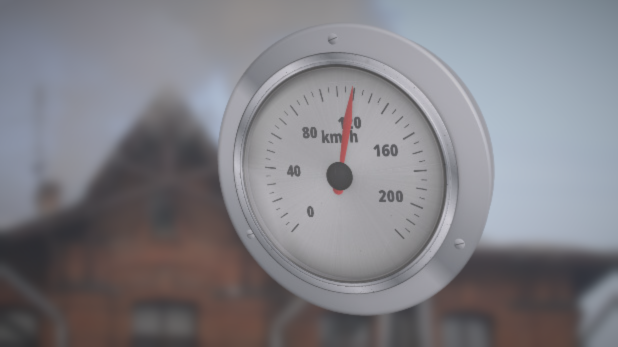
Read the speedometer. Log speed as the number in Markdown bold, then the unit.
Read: **120** km/h
